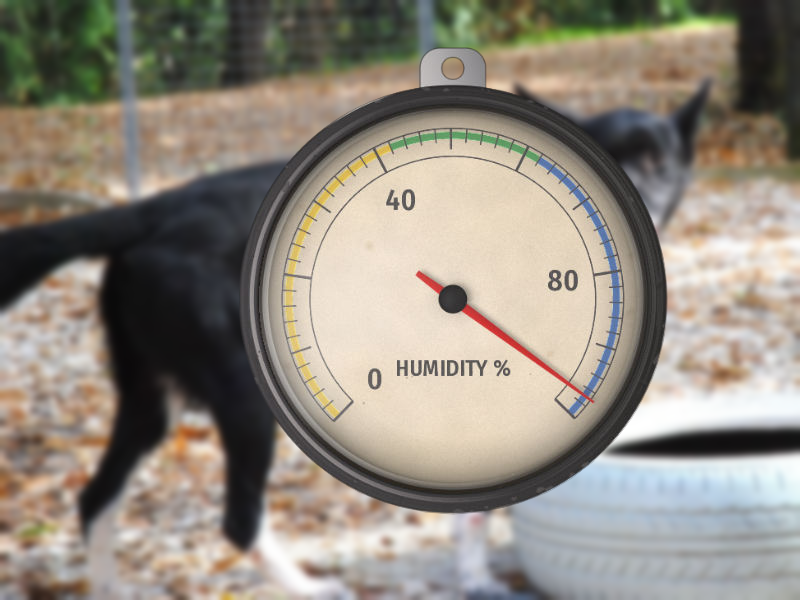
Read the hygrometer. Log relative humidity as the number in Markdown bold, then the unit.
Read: **97** %
